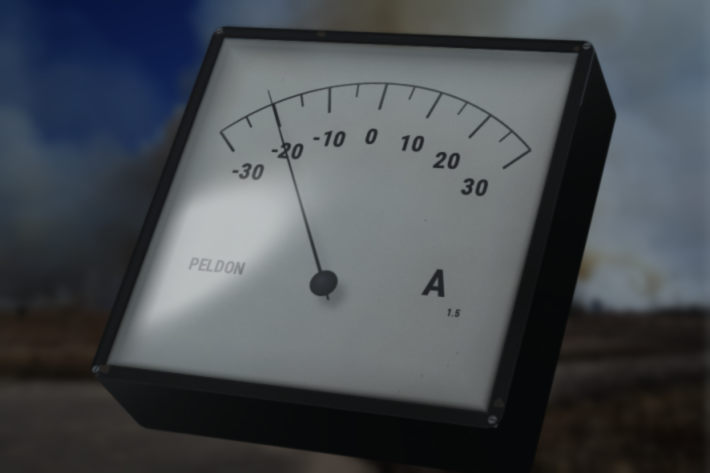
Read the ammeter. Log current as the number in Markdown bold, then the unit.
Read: **-20** A
